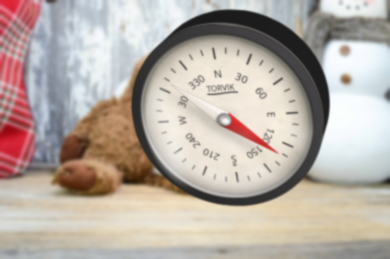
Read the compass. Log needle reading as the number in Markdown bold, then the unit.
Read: **130** °
